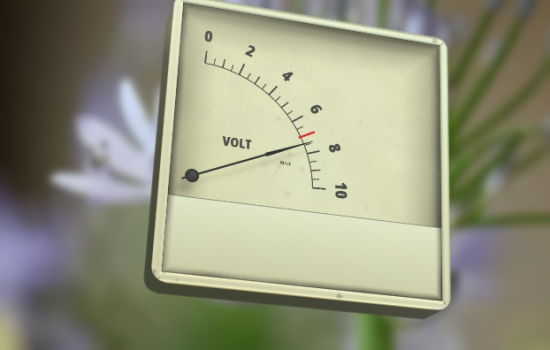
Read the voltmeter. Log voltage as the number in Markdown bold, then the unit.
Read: **7.5** V
